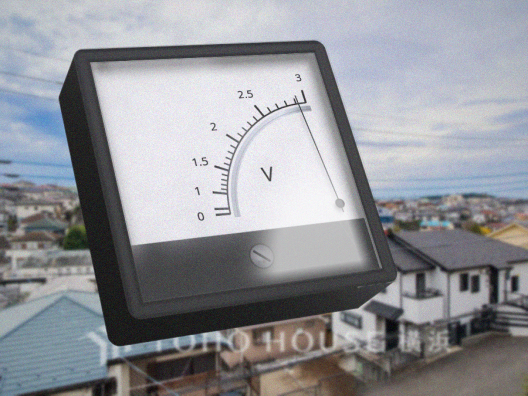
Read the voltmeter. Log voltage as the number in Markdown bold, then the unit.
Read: **2.9** V
